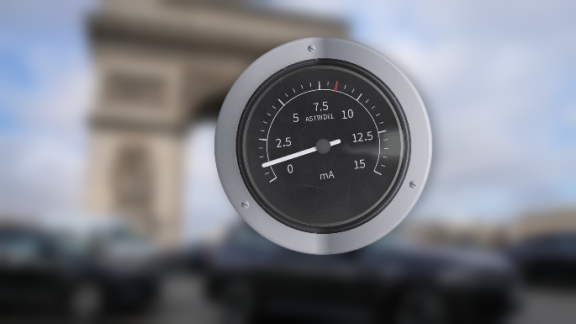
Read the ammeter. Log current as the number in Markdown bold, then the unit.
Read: **1** mA
